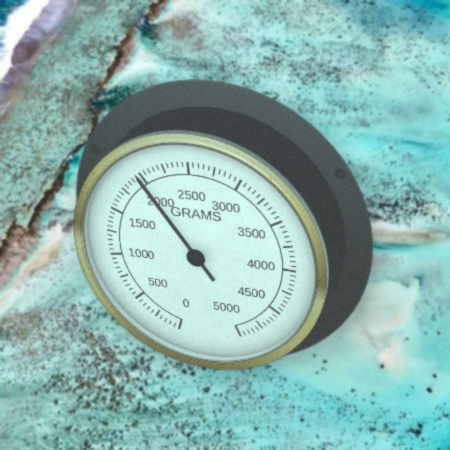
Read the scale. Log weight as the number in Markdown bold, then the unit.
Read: **2000** g
